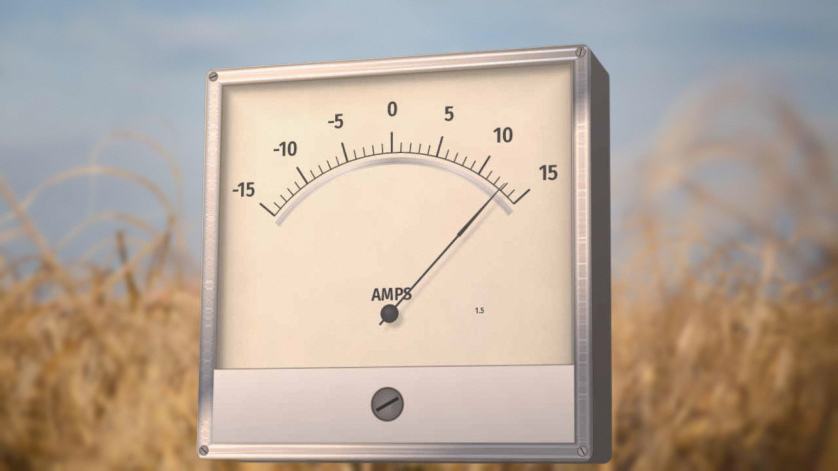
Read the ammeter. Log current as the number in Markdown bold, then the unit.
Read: **13** A
